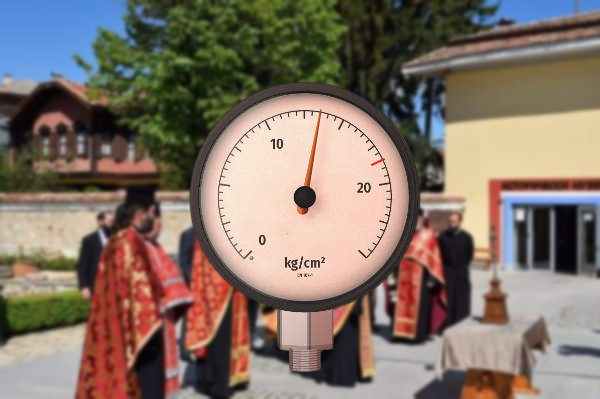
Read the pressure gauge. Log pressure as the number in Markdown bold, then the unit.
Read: **13.5** kg/cm²
